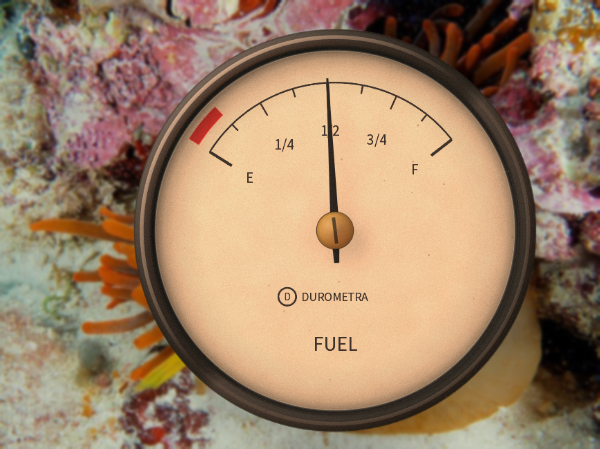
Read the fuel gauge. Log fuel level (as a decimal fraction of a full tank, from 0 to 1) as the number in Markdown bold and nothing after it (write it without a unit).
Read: **0.5**
